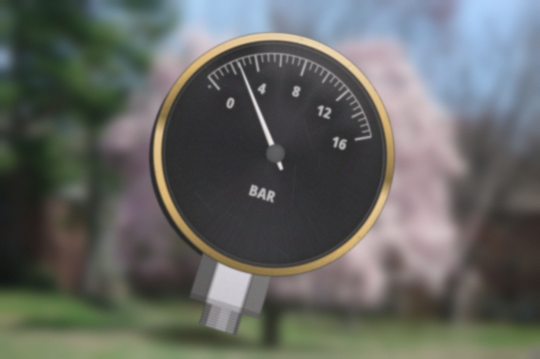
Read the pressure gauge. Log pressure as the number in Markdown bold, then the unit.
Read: **2.5** bar
